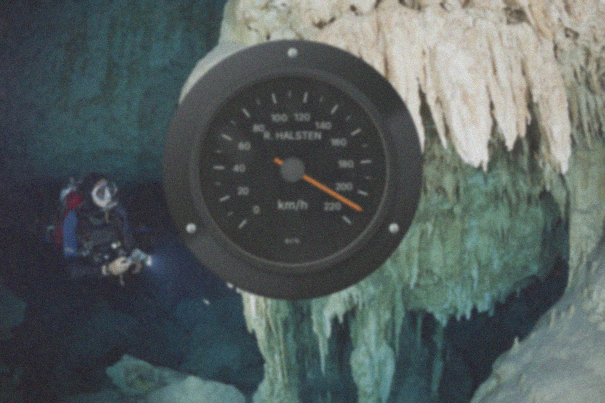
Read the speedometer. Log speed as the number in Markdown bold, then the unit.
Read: **210** km/h
